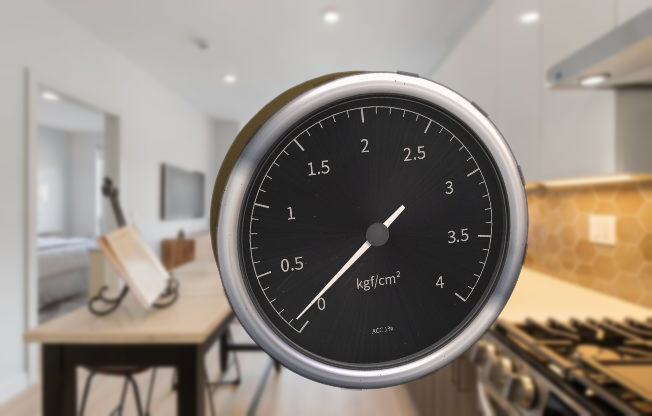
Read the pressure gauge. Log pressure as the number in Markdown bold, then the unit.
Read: **0.1** kg/cm²
